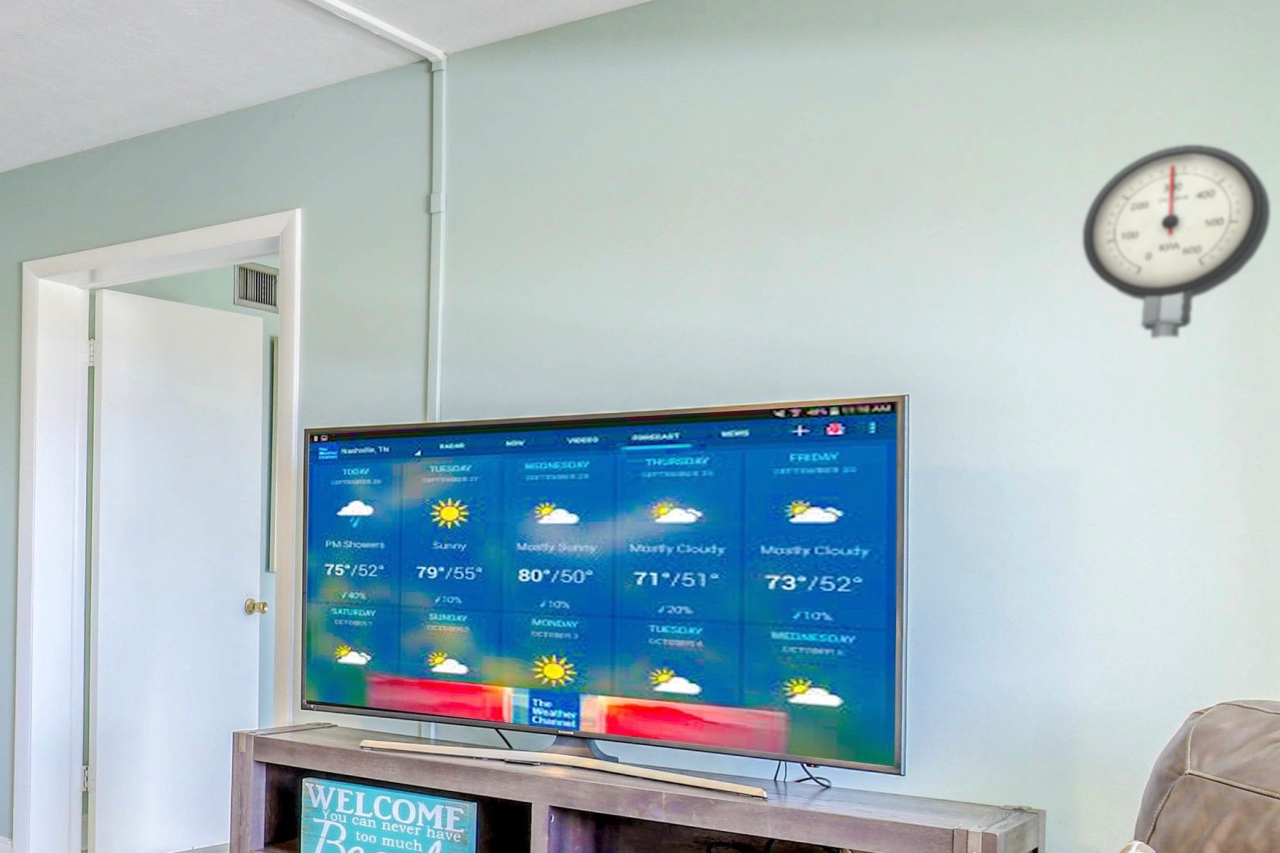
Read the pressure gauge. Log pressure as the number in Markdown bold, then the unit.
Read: **300** kPa
